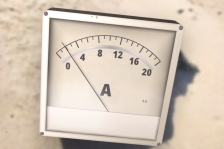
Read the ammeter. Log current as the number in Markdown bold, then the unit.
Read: **2** A
